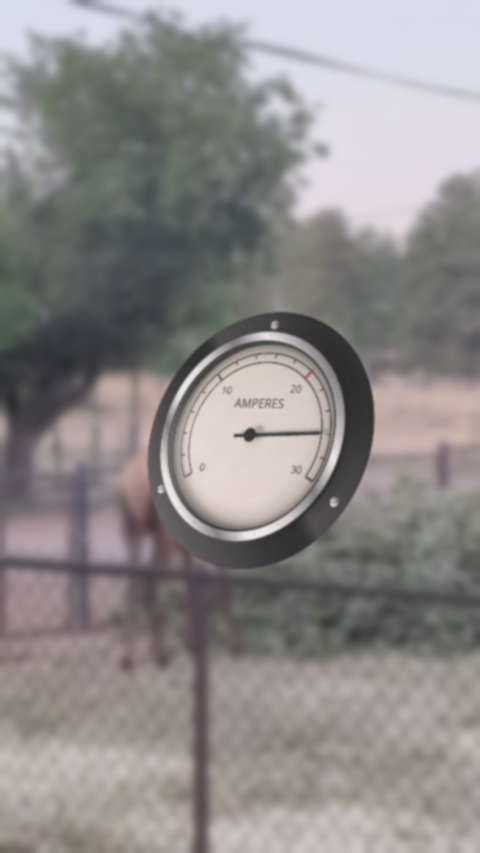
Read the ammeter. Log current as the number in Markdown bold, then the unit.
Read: **26** A
